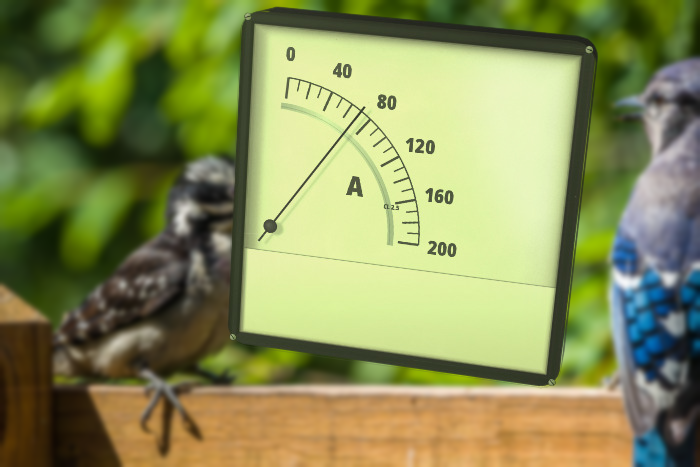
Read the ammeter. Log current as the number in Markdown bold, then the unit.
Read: **70** A
